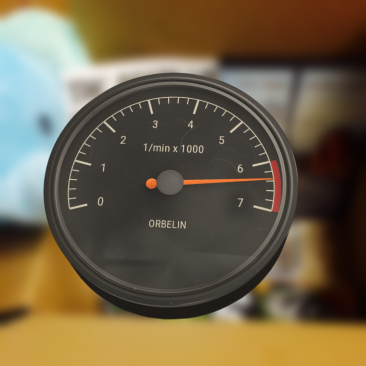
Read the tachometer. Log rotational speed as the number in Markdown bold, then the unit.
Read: **6400** rpm
